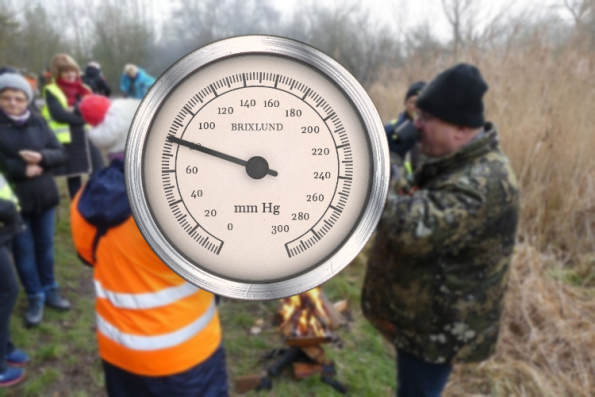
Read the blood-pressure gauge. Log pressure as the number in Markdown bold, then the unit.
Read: **80** mmHg
